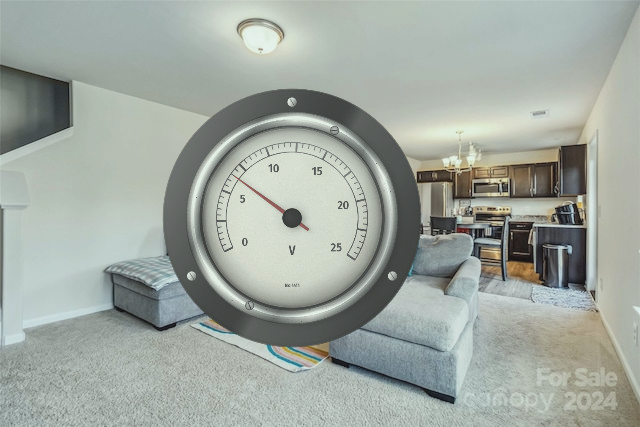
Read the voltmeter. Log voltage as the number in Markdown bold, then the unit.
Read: **6.5** V
